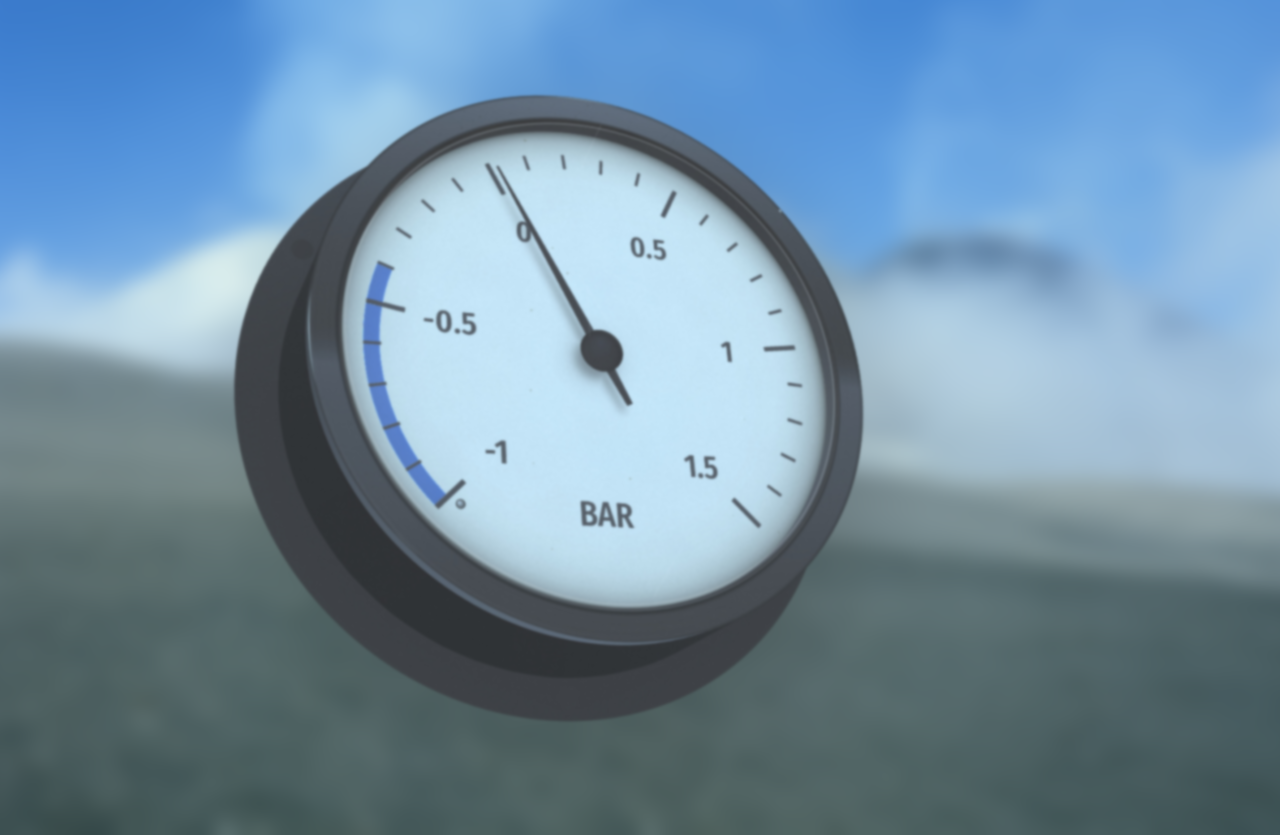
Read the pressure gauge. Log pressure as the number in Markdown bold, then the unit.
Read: **0** bar
